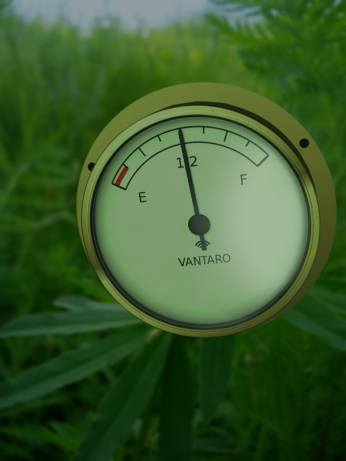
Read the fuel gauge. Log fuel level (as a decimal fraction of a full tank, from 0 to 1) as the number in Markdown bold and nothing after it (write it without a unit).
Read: **0.5**
